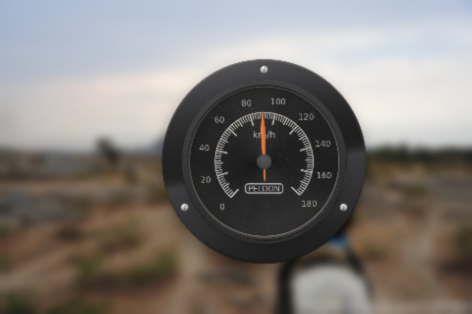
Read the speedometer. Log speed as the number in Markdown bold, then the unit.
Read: **90** km/h
